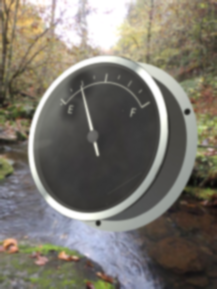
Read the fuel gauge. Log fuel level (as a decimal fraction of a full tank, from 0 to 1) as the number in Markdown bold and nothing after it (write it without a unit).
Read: **0.25**
